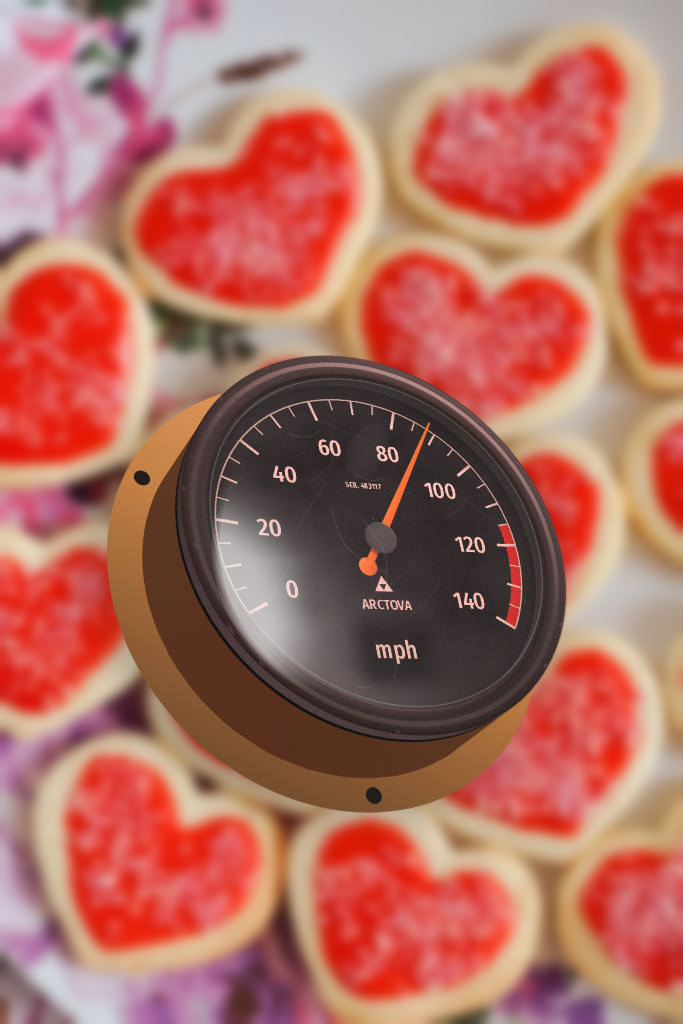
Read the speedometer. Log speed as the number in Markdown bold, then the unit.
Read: **87.5** mph
